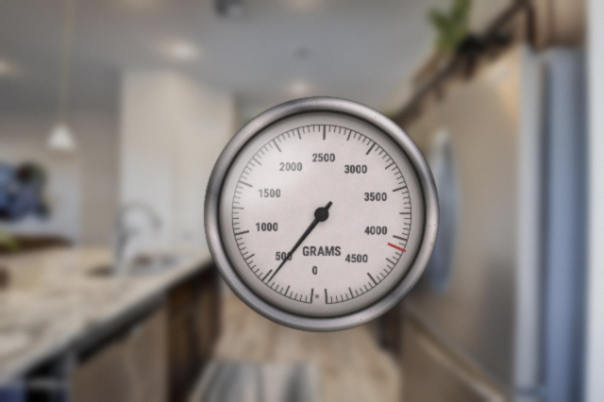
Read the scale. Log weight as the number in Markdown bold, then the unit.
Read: **450** g
